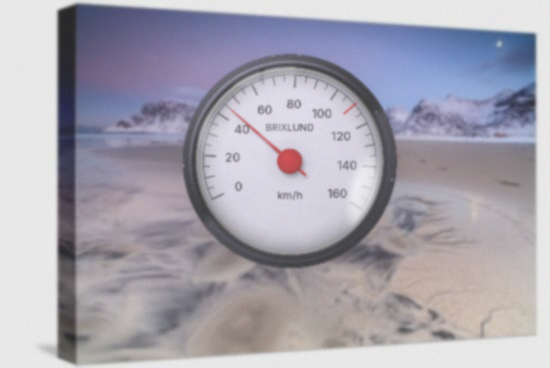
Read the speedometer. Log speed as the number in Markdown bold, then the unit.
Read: **45** km/h
